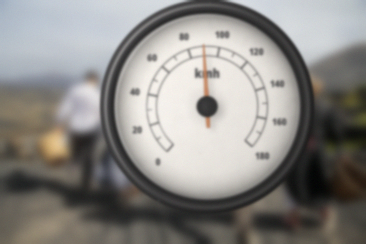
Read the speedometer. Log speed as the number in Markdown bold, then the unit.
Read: **90** km/h
